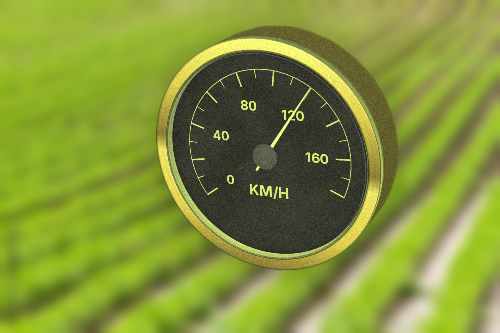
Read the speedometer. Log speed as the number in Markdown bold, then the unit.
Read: **120** km/h
